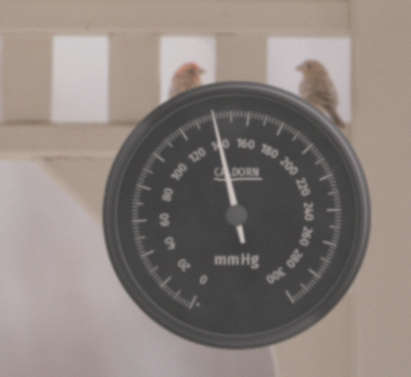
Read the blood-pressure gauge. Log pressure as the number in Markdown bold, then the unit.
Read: **140** mmHg
